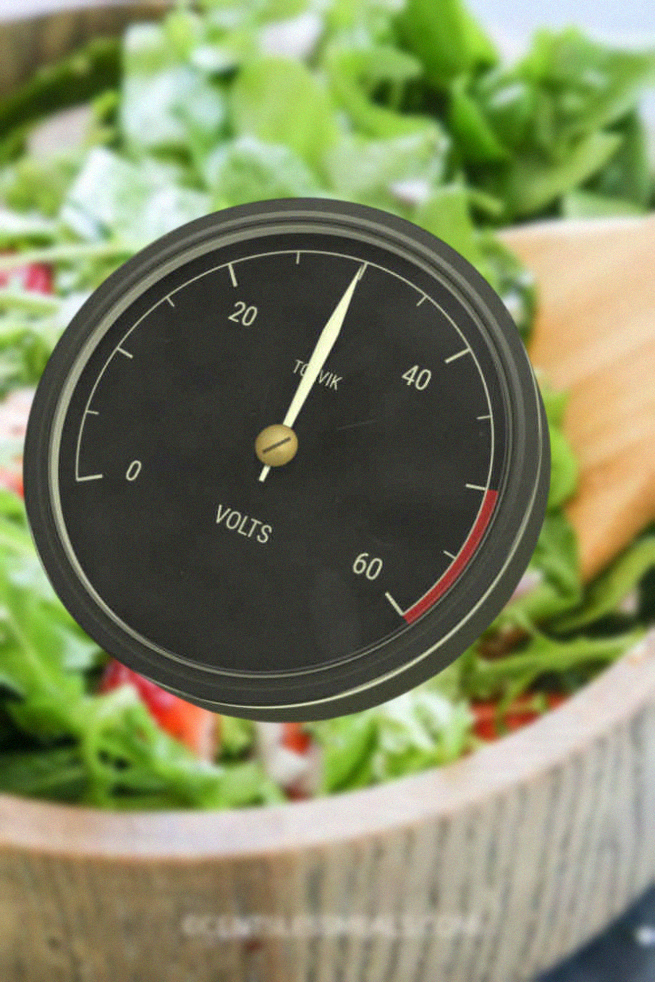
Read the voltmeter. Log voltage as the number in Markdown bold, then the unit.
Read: **30** V
